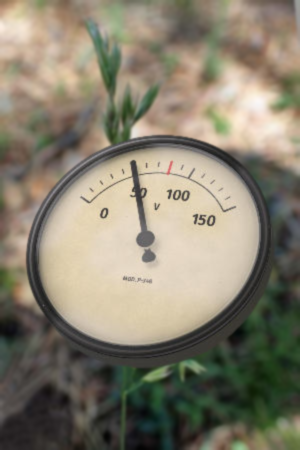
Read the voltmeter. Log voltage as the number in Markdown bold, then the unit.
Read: **50** V
